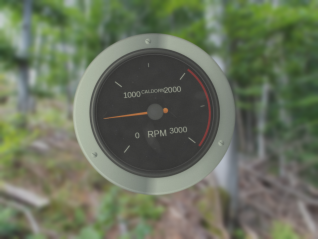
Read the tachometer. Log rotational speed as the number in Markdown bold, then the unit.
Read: **500** rpm
